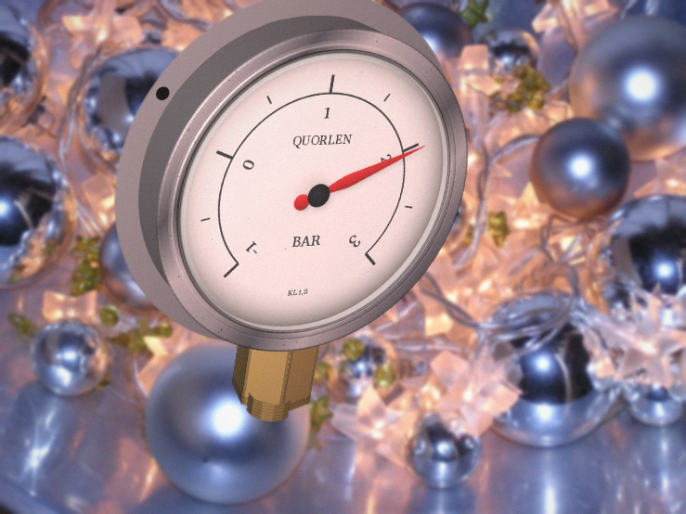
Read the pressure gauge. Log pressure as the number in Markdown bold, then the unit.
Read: **2** bar
